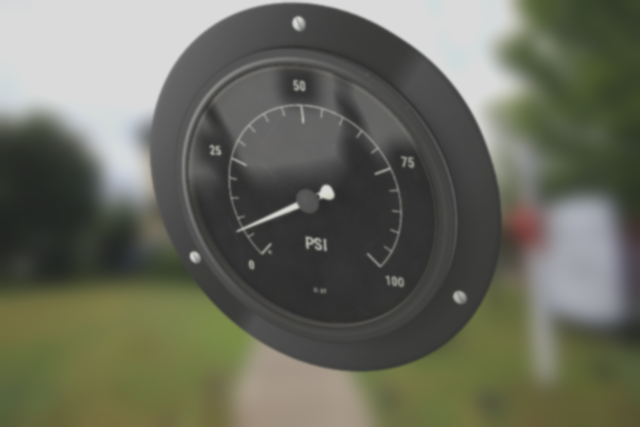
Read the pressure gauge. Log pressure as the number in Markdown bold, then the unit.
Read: **7.5** psi
